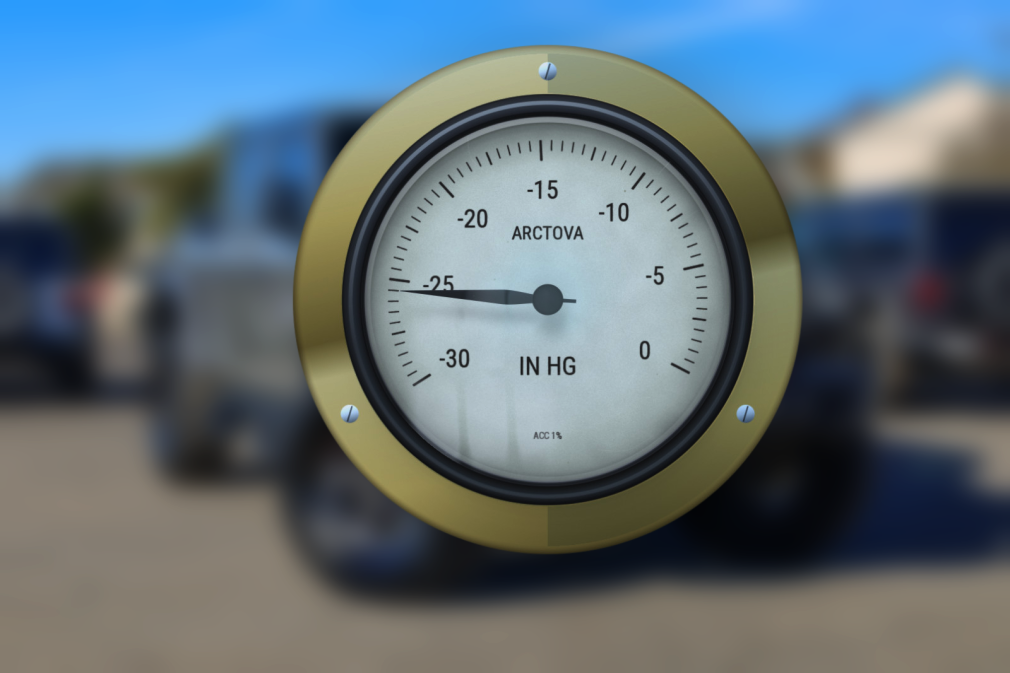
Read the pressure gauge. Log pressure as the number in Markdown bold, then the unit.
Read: **-25.5** inHg
